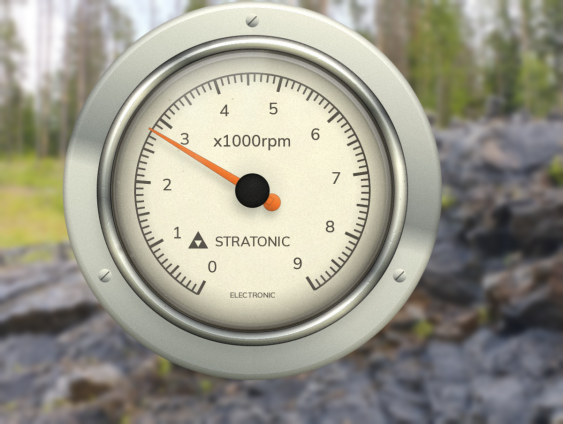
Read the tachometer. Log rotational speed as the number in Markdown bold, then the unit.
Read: **2800** rpm
